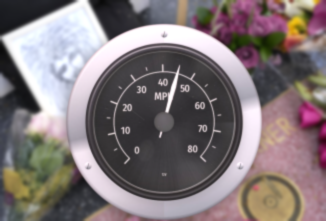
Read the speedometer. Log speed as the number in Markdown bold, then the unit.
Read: **45** mph
